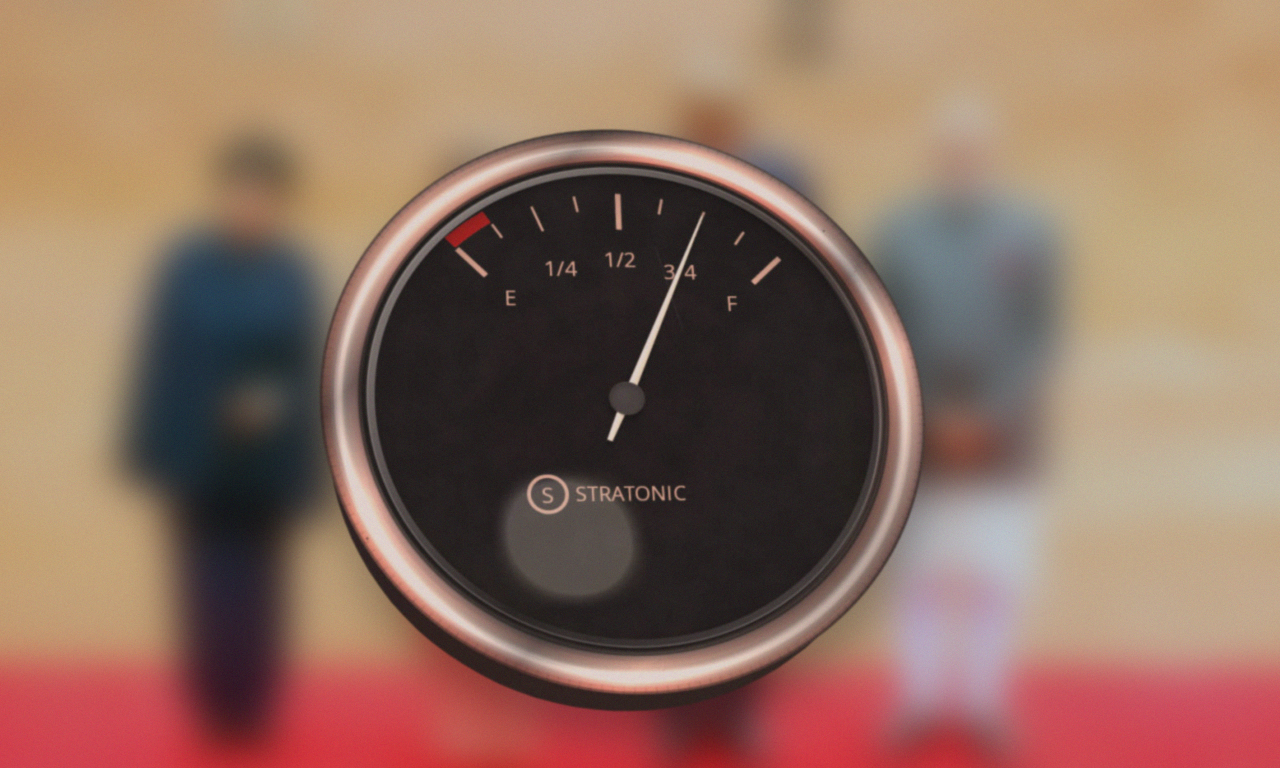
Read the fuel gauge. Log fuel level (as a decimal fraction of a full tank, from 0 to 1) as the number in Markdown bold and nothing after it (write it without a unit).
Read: **0.75**
